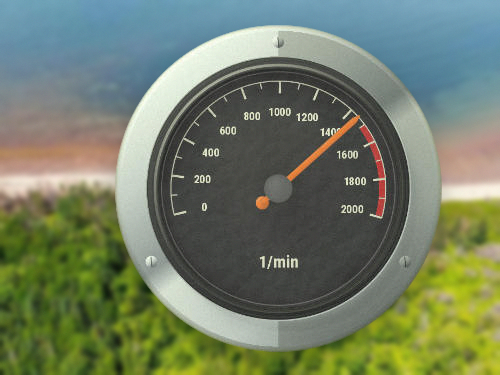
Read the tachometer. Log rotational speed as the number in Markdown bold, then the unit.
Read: **1450** rpm
